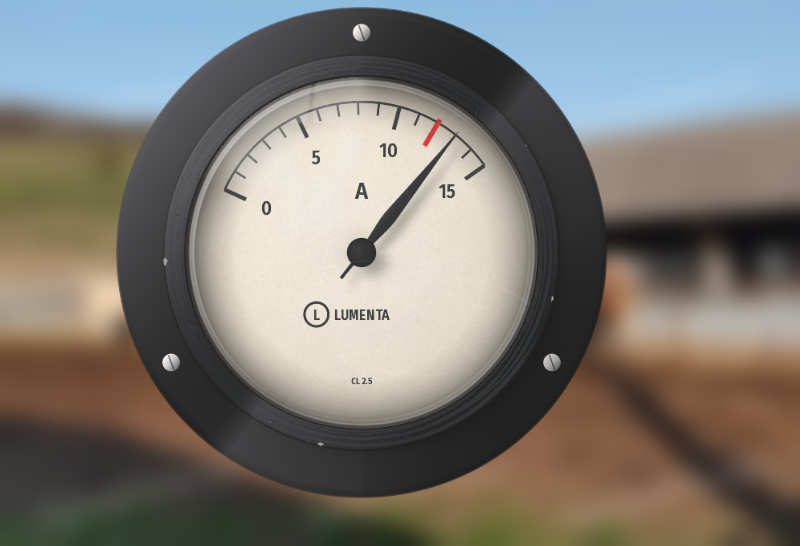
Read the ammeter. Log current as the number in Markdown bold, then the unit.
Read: **13** A
